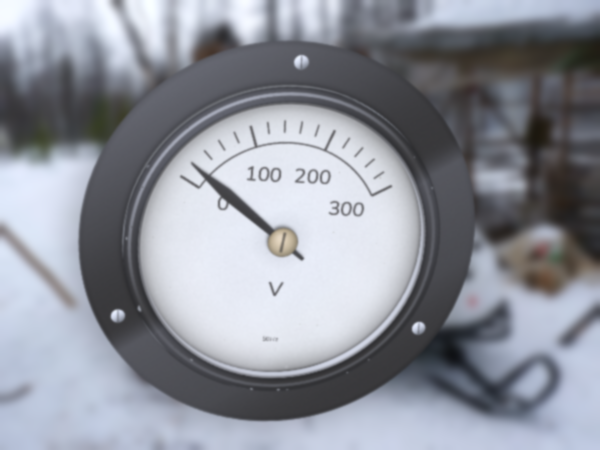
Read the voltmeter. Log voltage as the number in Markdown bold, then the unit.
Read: **20** V
